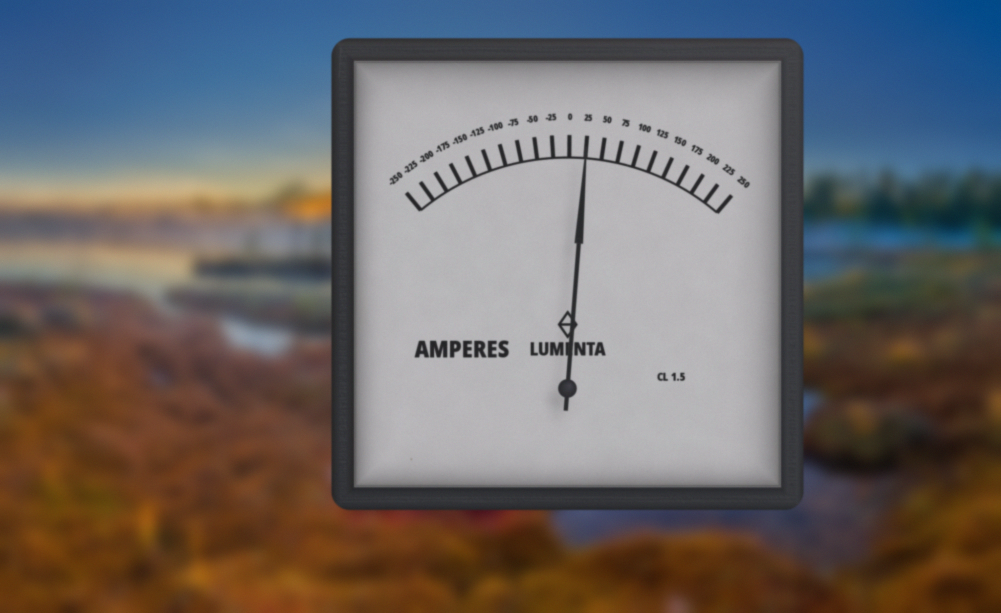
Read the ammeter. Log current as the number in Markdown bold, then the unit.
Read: **25** A
